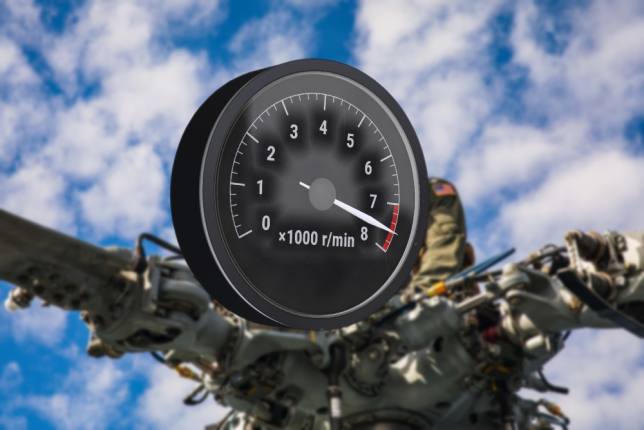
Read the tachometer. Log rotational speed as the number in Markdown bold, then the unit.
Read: **7600** rpm
